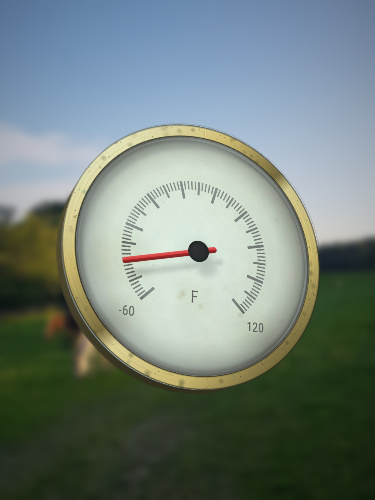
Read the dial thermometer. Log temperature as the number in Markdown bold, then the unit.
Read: **-40** °F
